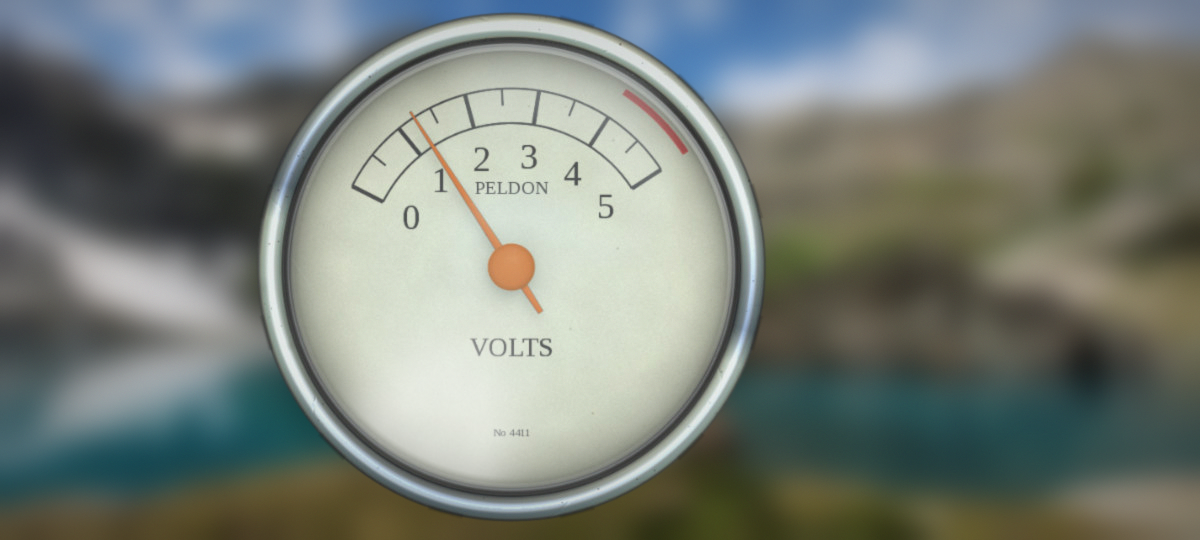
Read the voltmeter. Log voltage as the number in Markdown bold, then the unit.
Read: **1.25** V
